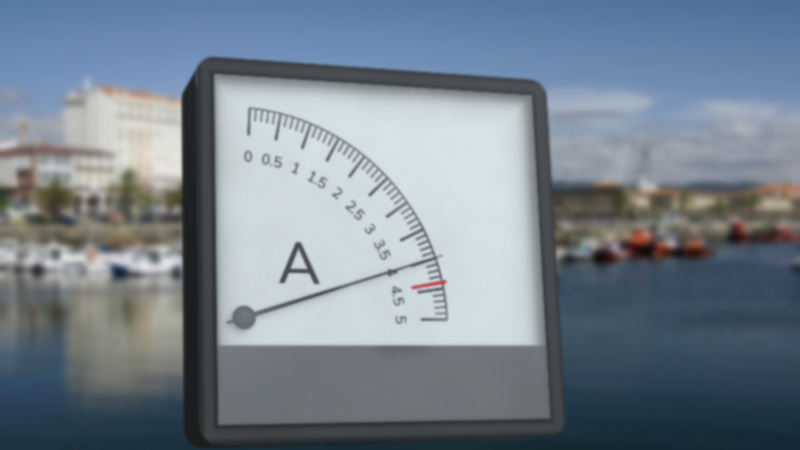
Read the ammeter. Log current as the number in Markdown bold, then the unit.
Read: **4** A
